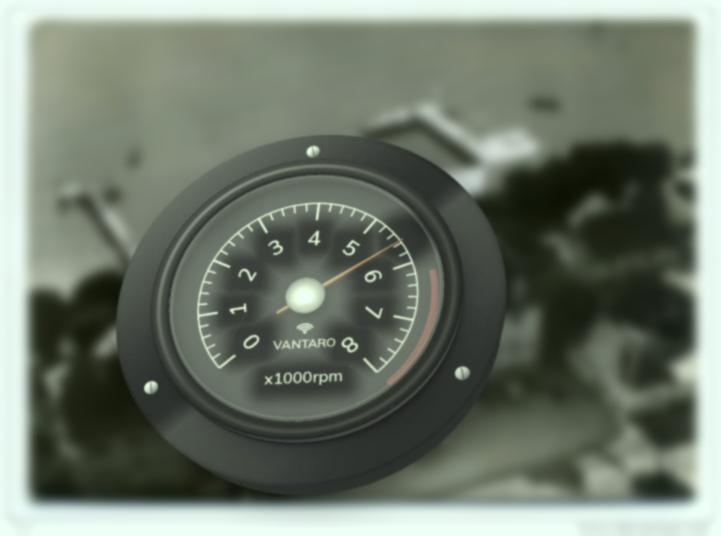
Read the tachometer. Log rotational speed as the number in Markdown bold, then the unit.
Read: **5600** rpm
